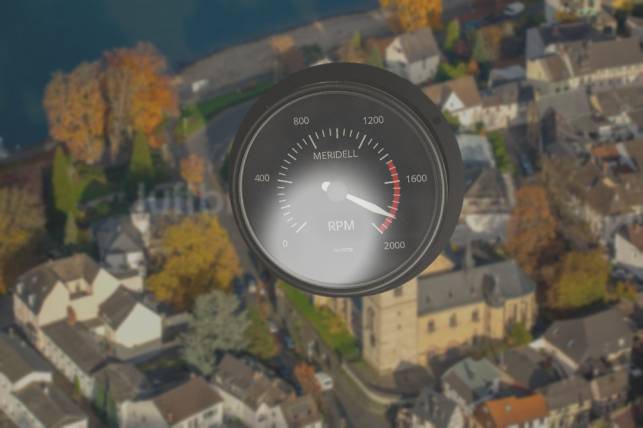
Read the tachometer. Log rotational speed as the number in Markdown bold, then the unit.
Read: **1850** rpm
